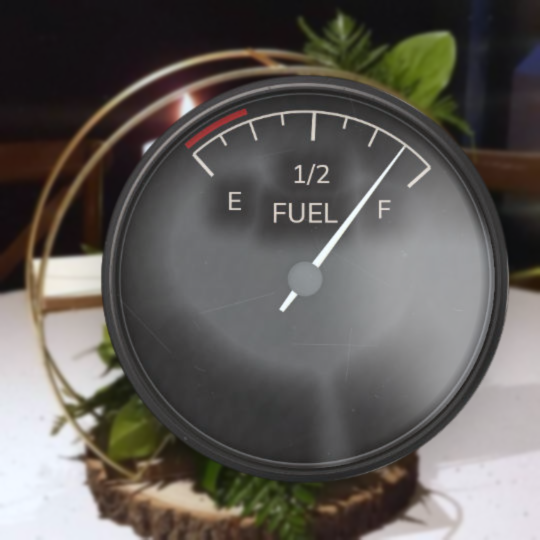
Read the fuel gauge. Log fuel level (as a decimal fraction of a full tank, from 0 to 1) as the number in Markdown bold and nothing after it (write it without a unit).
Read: **0.875**
